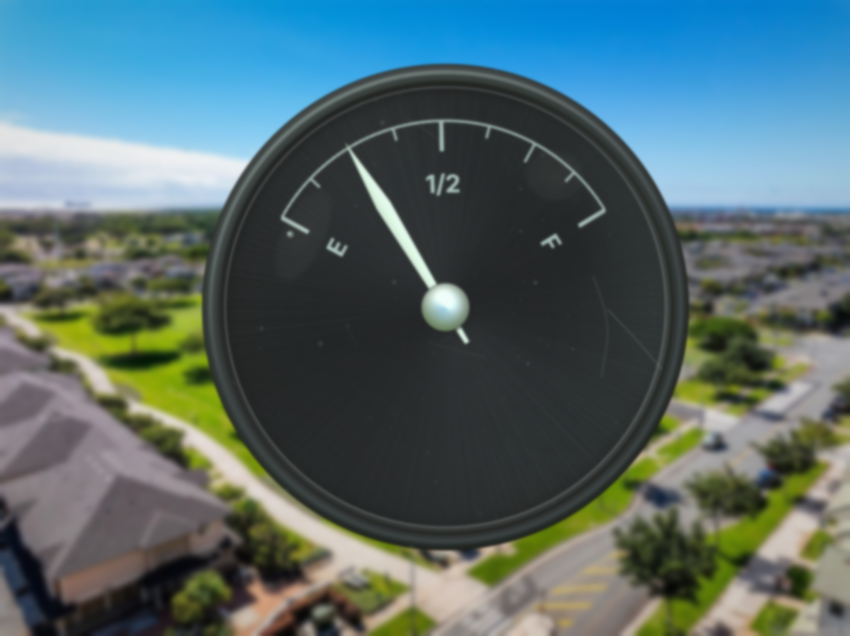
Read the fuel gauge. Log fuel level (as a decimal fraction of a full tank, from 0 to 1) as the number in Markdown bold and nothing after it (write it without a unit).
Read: **0.25**
